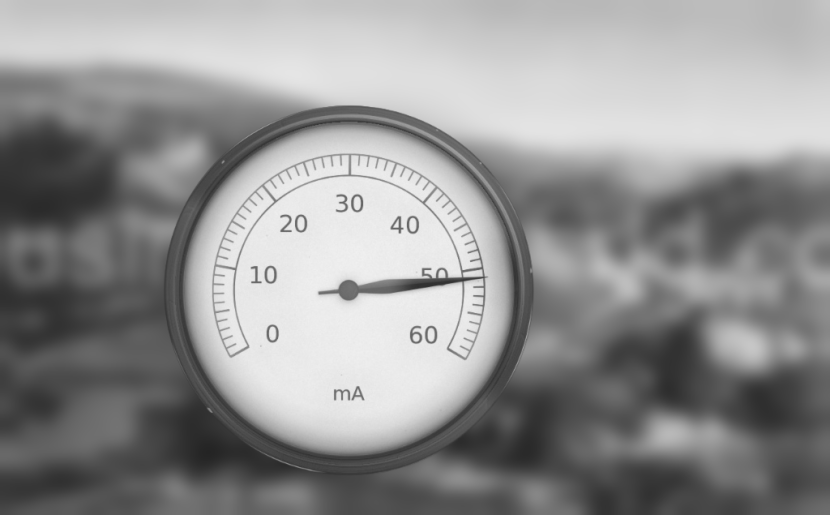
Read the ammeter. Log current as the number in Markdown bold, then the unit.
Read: **51** mA
